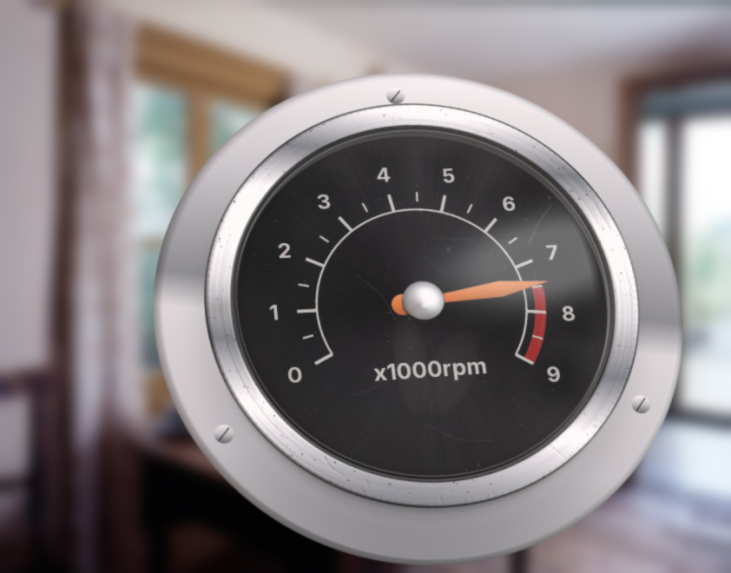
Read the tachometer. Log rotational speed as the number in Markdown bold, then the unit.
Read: **7500** rpm
